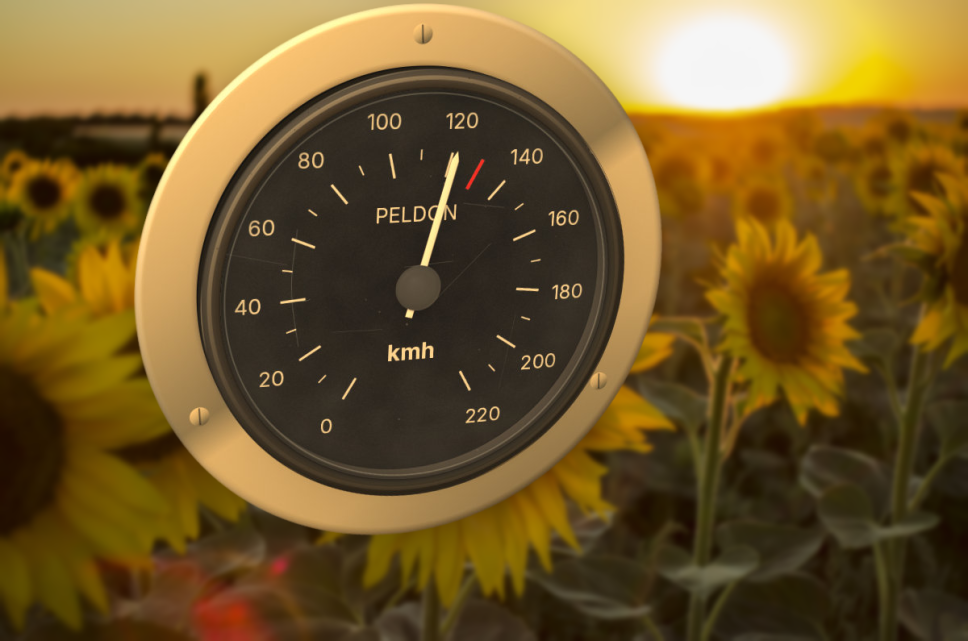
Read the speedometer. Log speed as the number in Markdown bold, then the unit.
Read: **120** km/h
